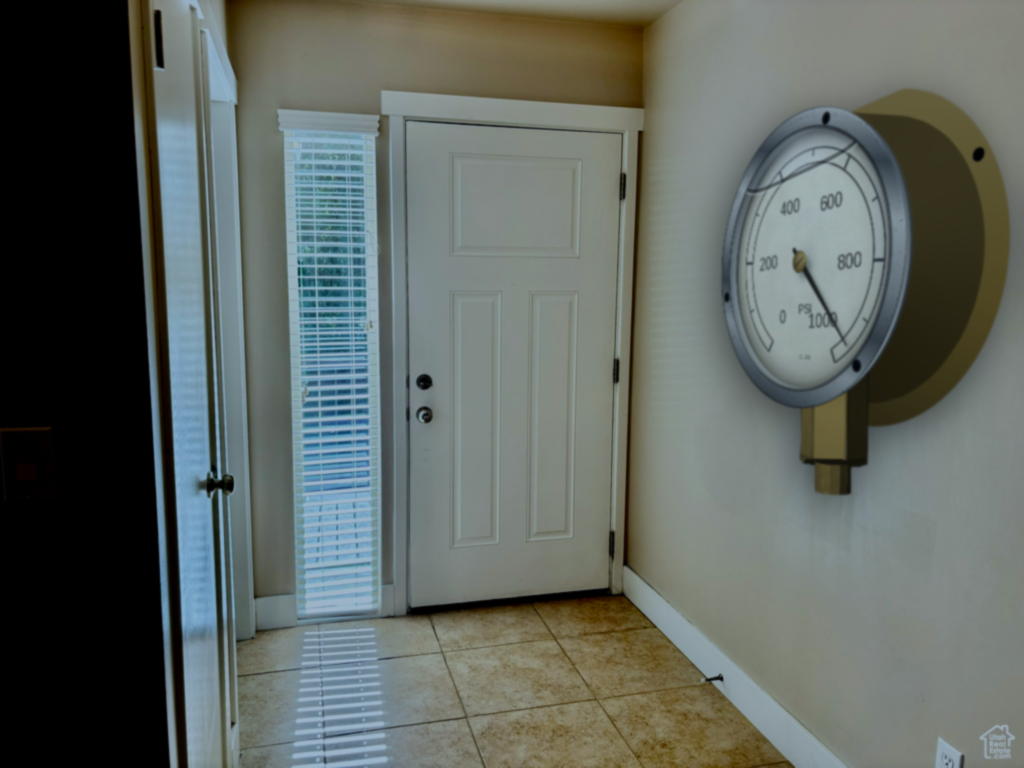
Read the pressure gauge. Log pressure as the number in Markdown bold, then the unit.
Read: **950** psi
